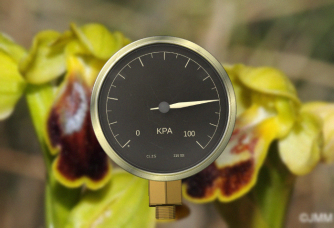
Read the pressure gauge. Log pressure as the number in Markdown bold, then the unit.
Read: **80** kPa
